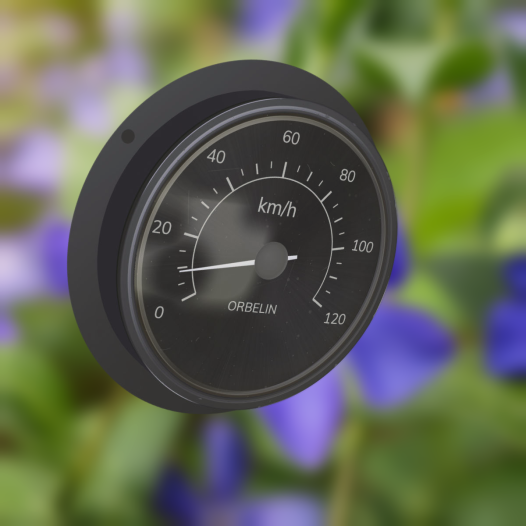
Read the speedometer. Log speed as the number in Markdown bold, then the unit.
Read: **10** km/h
